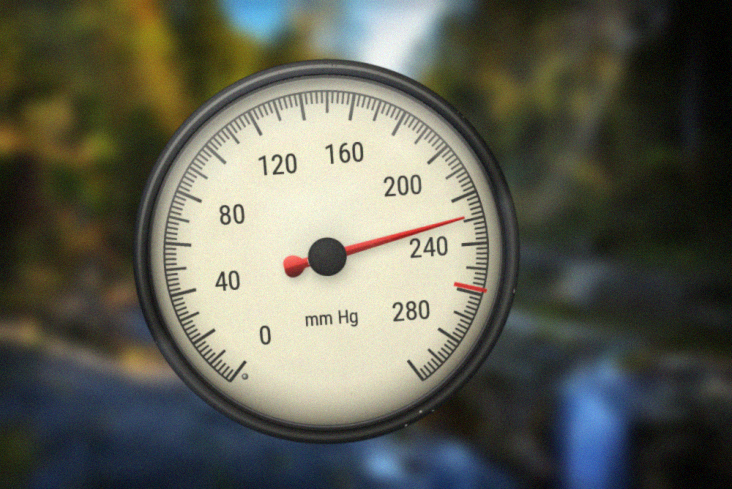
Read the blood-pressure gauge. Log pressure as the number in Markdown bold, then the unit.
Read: **228** mmHg
